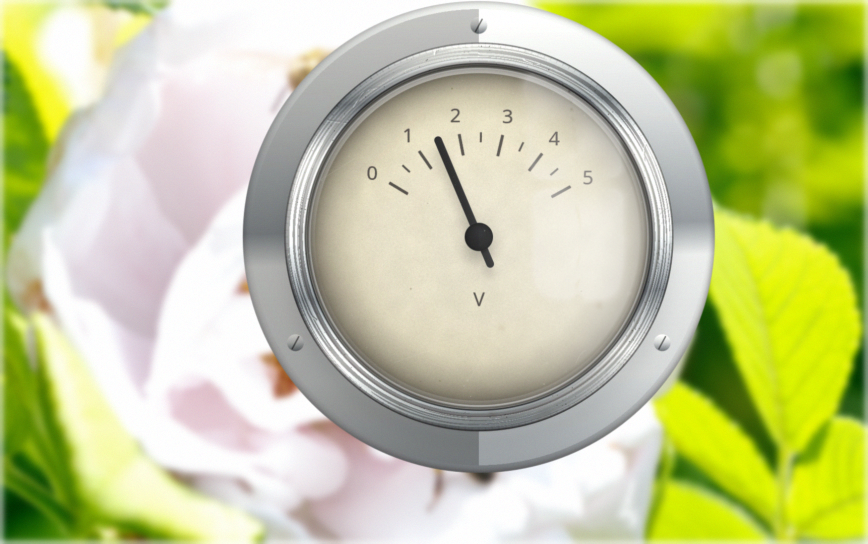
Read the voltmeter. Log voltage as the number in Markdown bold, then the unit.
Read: **1.5** V
